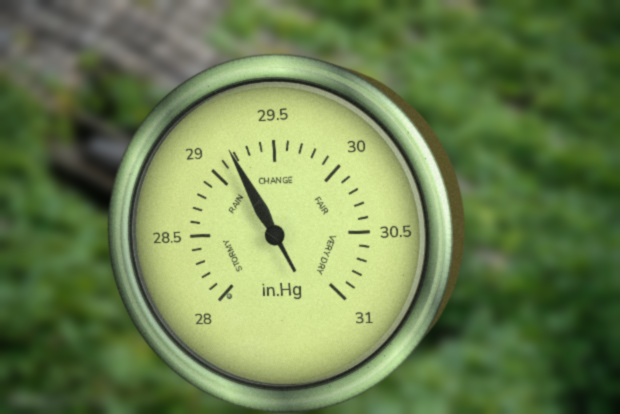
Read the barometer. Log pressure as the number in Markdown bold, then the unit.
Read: **29.2** inHg
